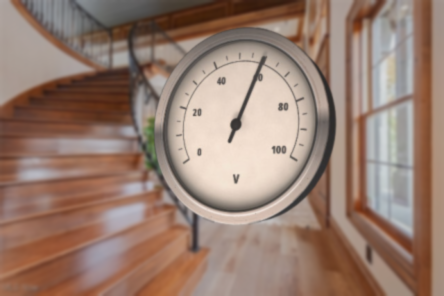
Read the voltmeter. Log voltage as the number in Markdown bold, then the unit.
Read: **60** V
